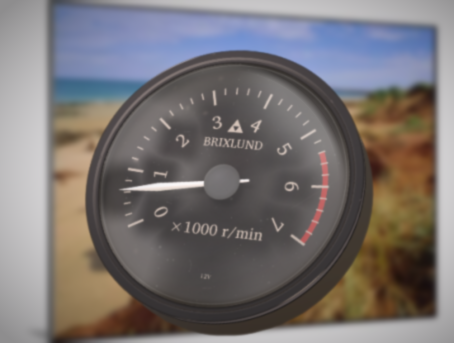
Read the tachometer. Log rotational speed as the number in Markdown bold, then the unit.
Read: **600** rpm
